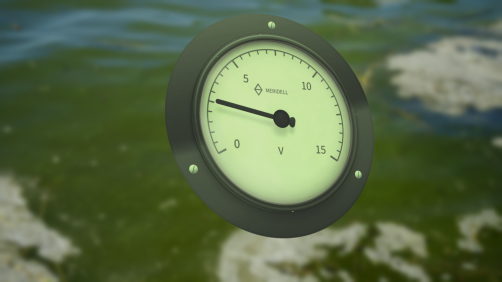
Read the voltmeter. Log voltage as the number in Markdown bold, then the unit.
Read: **2.5** V
